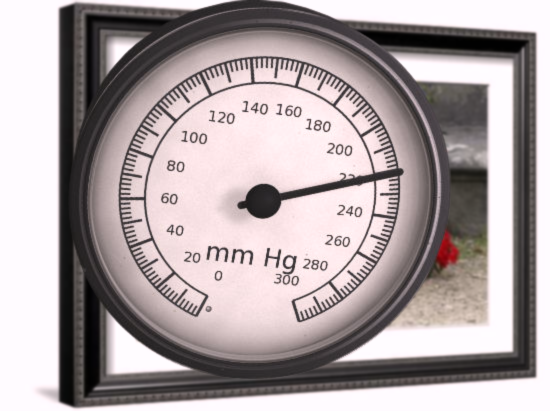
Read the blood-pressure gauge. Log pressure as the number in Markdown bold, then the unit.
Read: **220** mmHg
